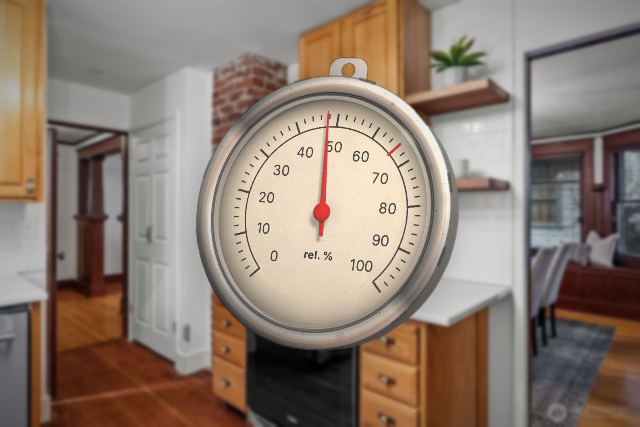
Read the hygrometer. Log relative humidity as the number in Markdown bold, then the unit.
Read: **48** %
